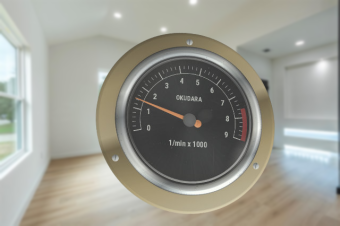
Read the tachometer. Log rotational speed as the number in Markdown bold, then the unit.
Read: **1400** rpm
